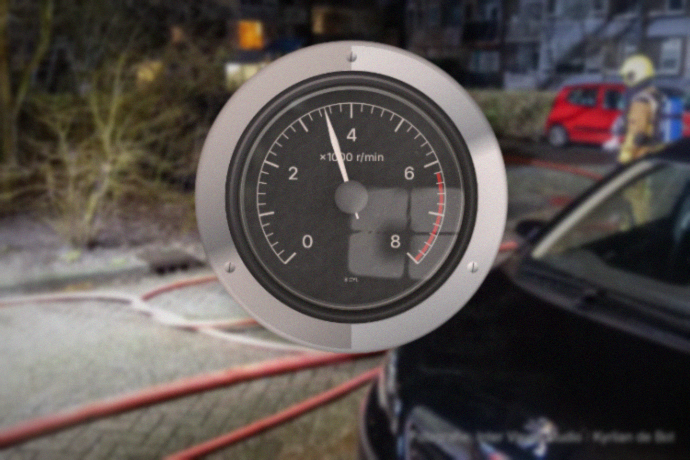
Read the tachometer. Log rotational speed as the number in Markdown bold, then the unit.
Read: **3500** rpm
